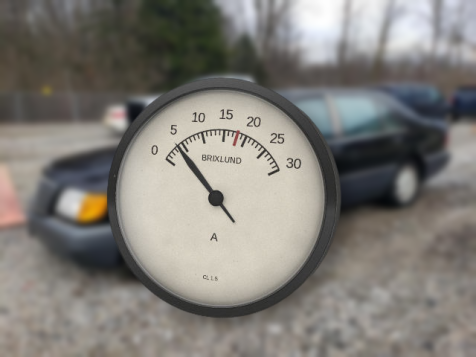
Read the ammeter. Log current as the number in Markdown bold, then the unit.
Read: **4** A
